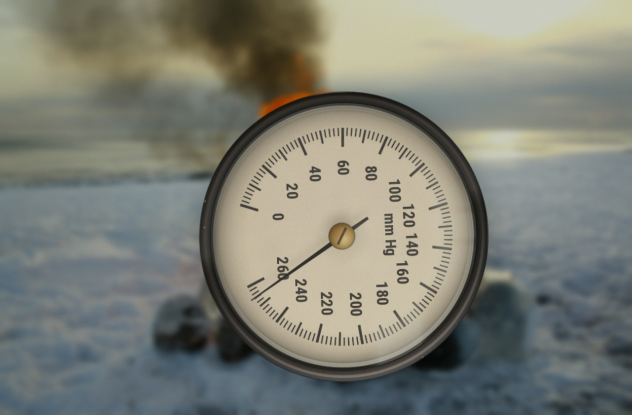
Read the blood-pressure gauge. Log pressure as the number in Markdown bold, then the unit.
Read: **254** mmHg
